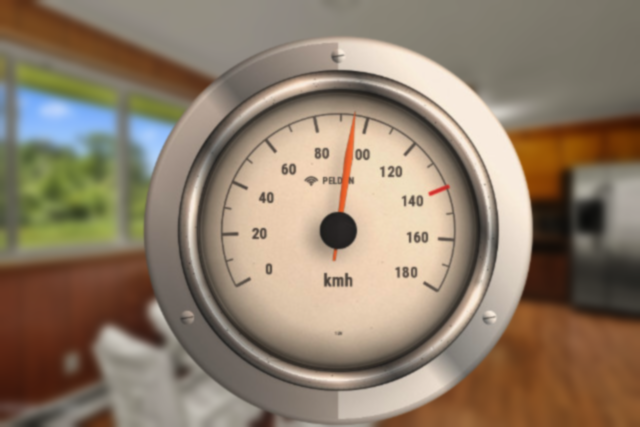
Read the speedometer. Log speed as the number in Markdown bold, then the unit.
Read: **95** km/h
